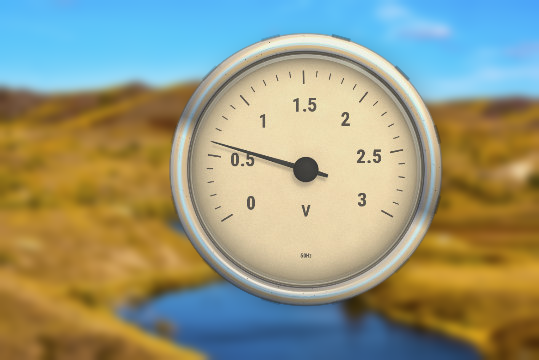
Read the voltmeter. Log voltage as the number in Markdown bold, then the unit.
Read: **0.6** V
